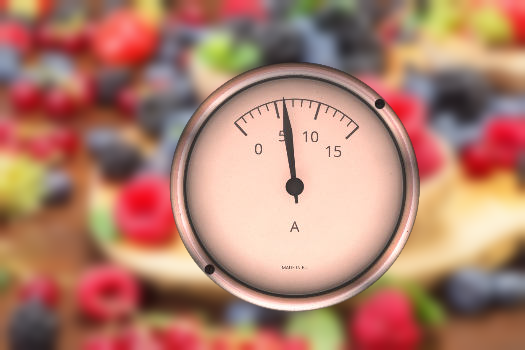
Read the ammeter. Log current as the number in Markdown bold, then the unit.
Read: **6** A
